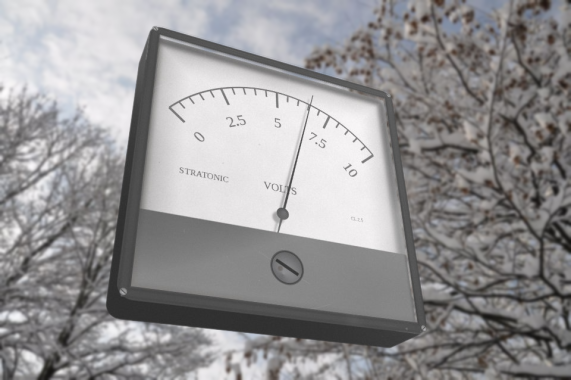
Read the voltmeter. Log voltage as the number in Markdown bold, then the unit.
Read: **6.5** V
